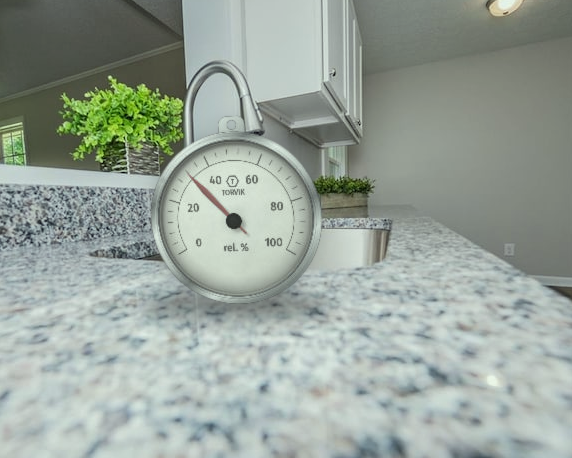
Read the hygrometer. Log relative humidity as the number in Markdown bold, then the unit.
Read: **32** %
